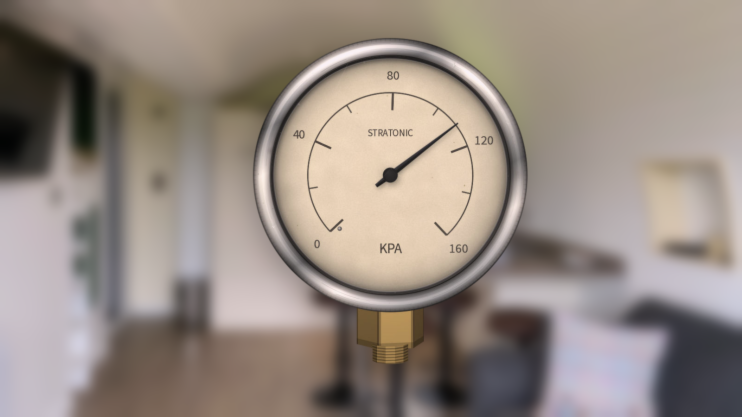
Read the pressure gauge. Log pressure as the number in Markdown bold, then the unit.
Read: **110** kPa
